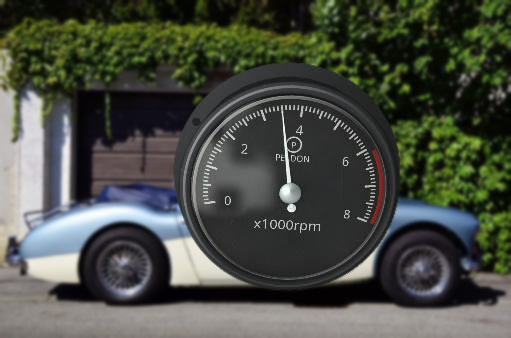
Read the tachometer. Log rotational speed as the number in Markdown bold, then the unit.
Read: **3500** rpm
